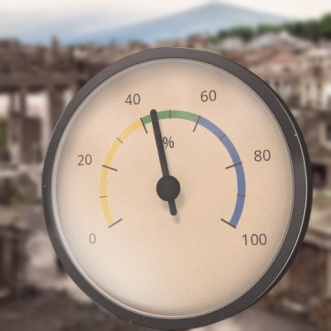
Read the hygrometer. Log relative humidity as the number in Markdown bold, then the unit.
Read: **45** %
